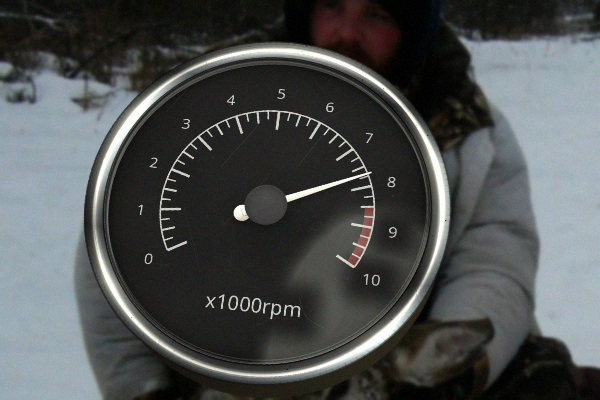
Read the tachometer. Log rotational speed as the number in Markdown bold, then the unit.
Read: **7750** rpm
